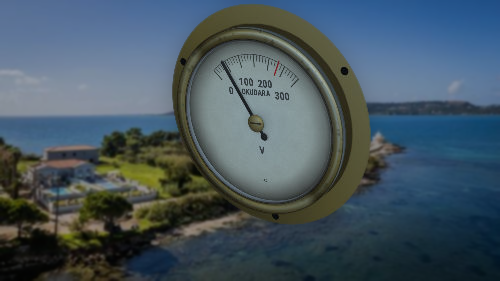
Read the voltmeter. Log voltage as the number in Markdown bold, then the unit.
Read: **50** V
